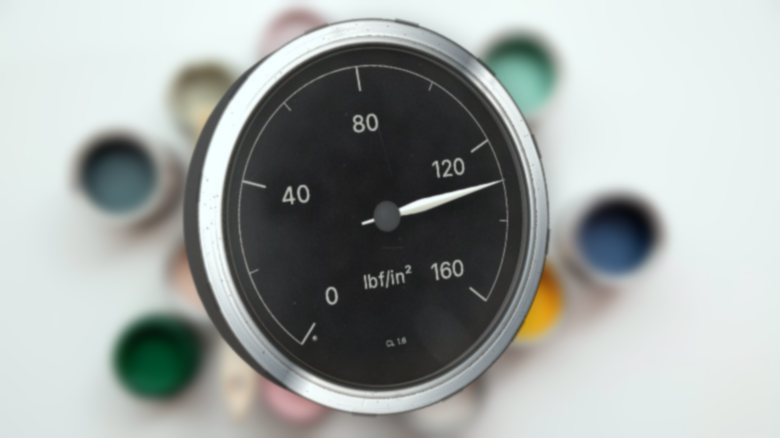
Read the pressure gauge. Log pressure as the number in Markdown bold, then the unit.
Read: **130** psi
